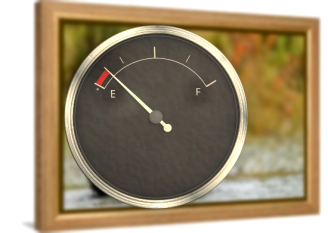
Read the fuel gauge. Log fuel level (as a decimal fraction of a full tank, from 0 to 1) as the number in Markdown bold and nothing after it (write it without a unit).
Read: **0.125**
